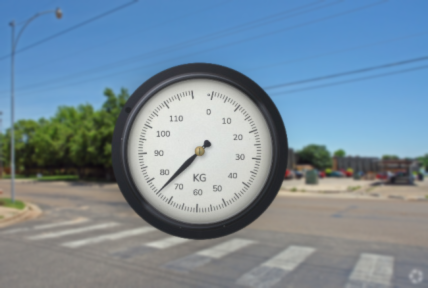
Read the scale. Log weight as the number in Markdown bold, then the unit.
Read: **75** kg
